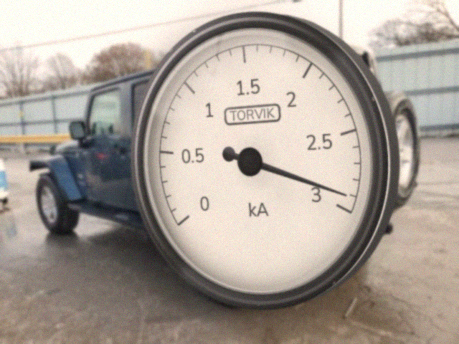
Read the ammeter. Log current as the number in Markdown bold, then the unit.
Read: **2.9** kA
